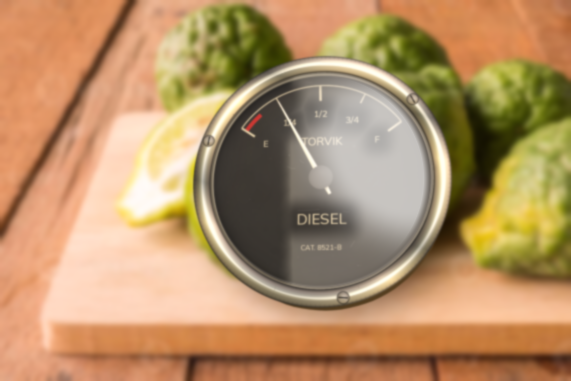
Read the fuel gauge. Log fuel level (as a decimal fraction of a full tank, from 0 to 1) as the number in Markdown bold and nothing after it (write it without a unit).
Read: **0.25**
